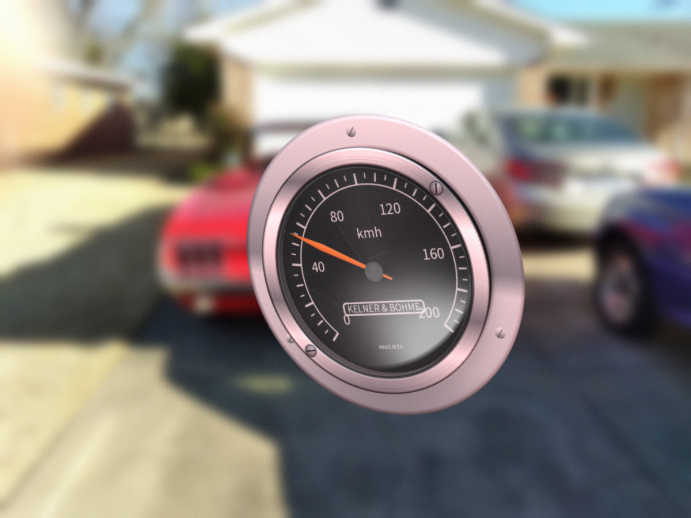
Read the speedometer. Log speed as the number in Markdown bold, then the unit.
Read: **55** km/h
